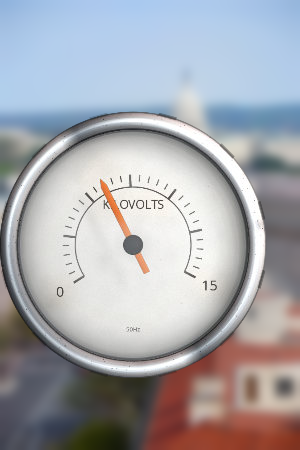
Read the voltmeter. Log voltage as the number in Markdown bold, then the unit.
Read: **6** kV
